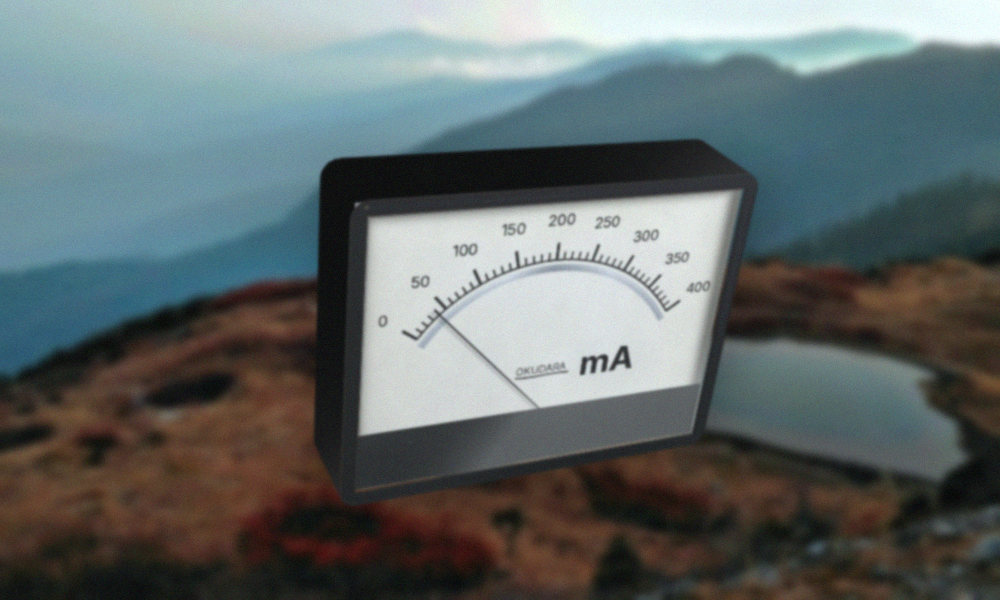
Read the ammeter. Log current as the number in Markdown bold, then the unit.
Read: **40** mA
